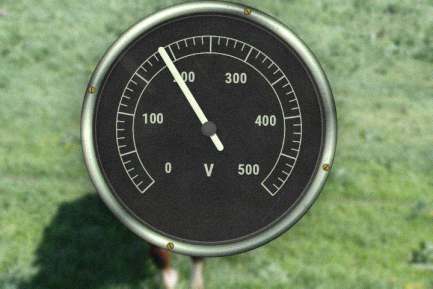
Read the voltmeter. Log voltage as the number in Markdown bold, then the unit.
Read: **190** V
